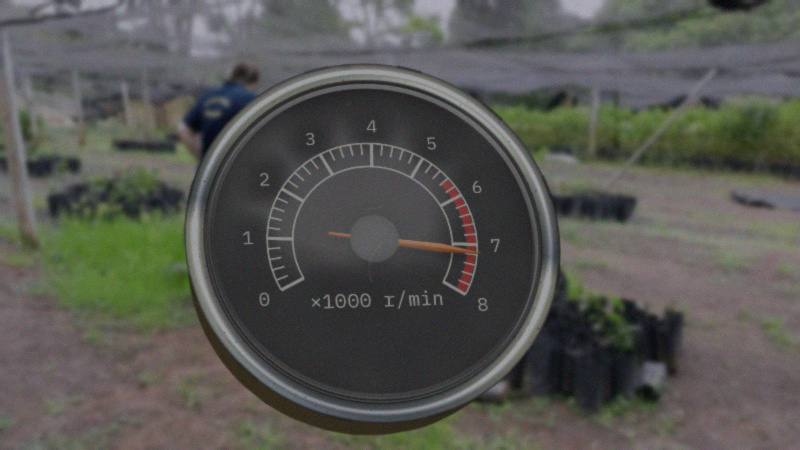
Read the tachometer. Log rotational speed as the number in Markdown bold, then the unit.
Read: **7200** rpm
